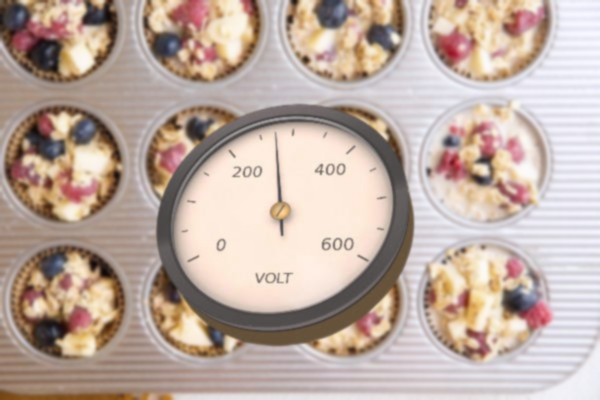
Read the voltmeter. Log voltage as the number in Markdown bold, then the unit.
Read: **275** V
